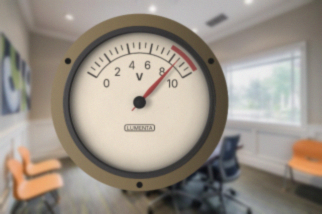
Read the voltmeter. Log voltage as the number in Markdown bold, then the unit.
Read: **8.5** V
